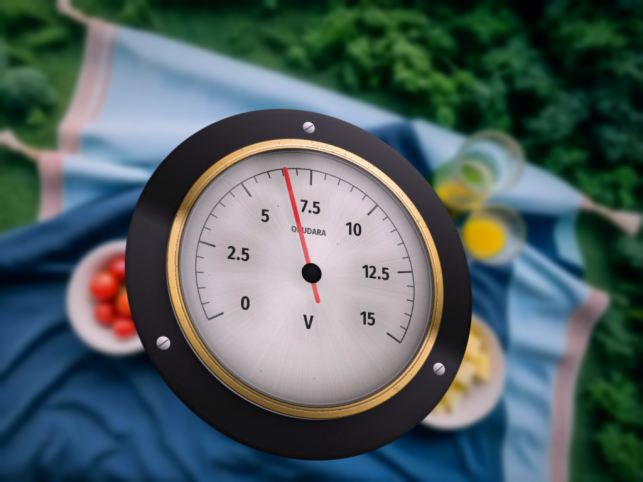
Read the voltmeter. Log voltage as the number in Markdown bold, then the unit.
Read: **6.5** V
